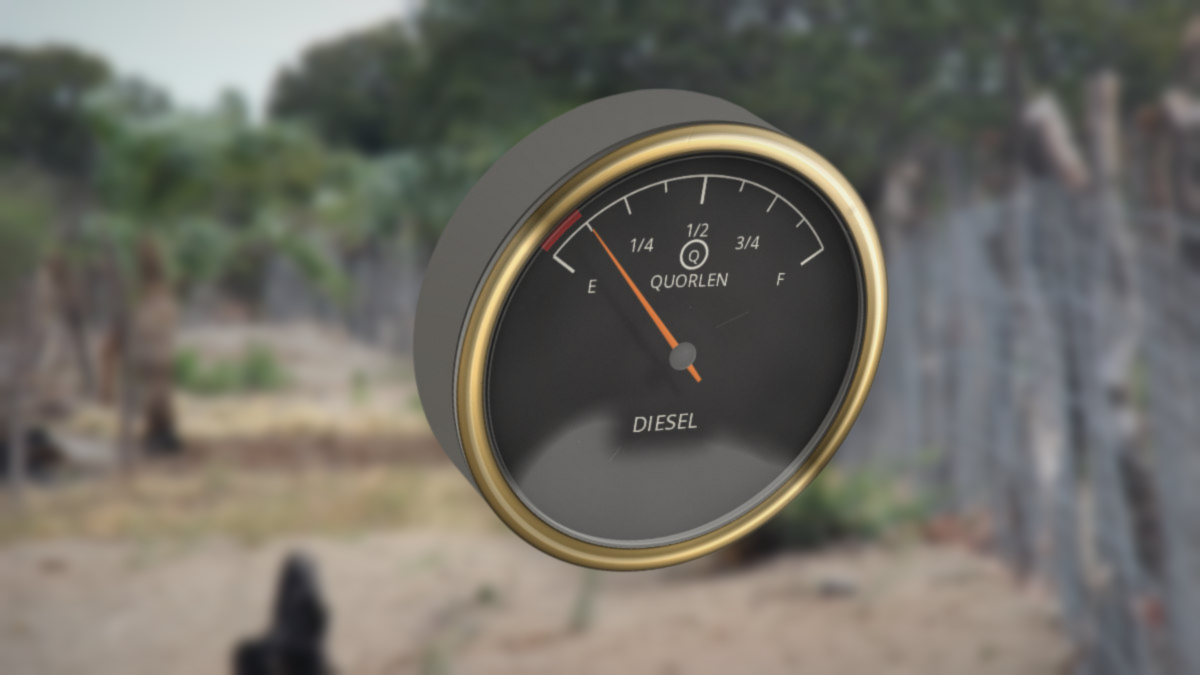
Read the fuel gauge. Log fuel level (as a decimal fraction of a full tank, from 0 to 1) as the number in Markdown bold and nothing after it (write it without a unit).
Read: **0.125**
